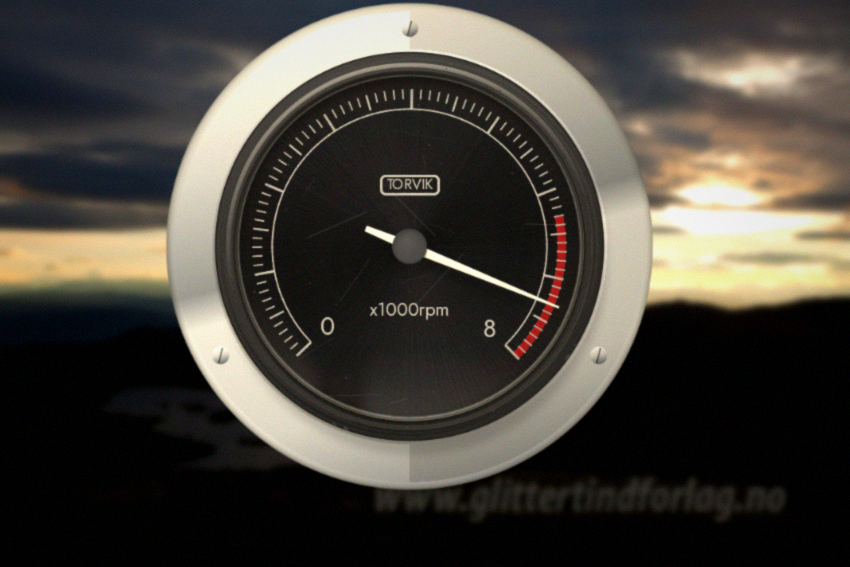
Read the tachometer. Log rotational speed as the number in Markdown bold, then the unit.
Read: **7300** rpm
